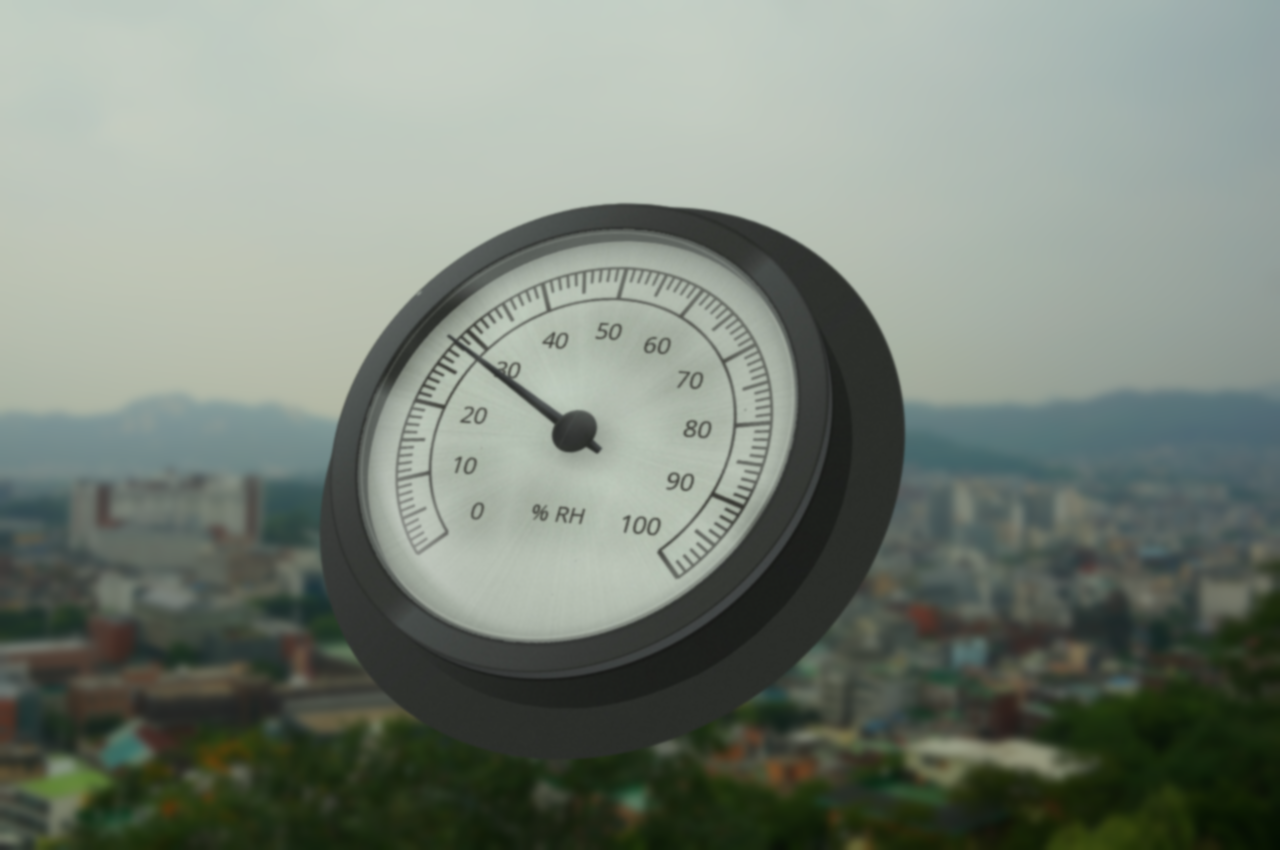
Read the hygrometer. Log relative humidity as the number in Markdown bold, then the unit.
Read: **28** %
